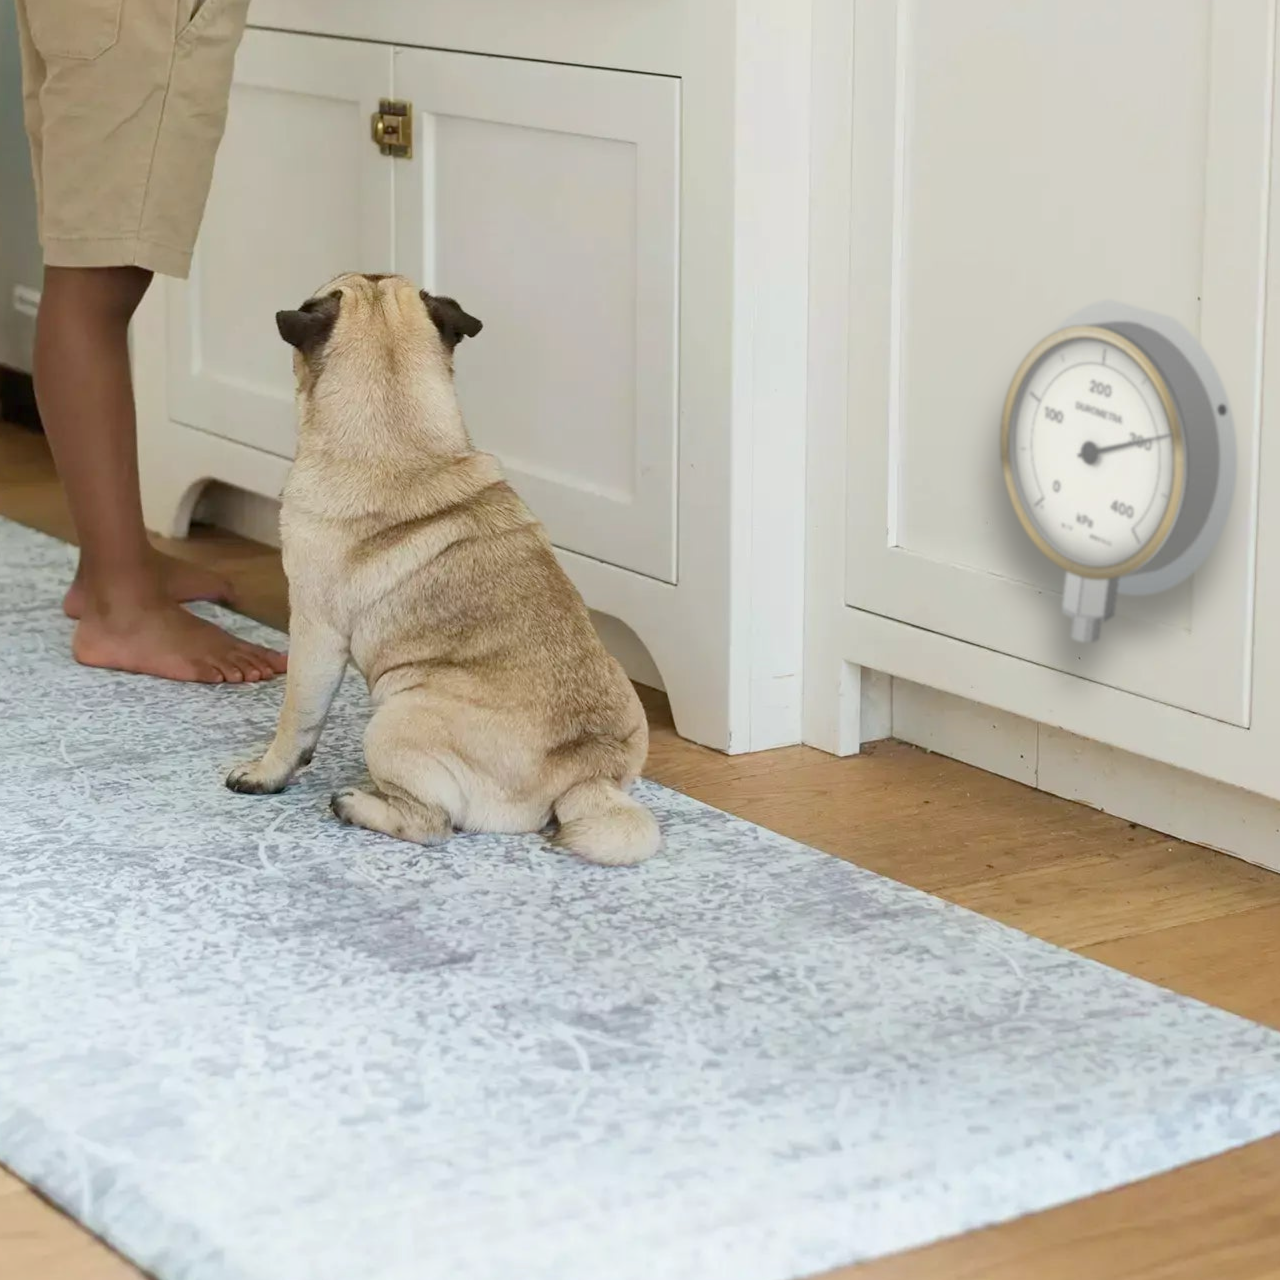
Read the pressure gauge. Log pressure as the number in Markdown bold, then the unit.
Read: **300** kPa
